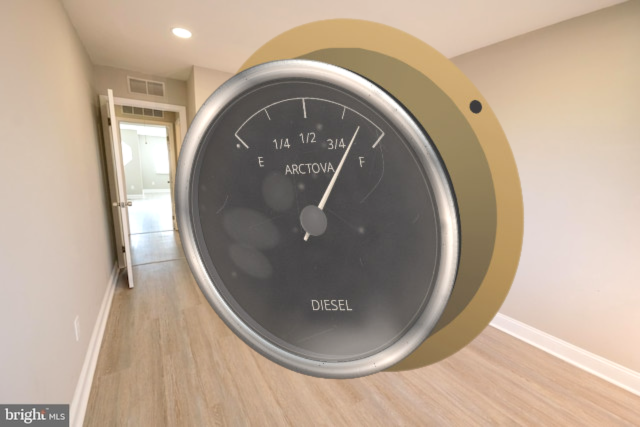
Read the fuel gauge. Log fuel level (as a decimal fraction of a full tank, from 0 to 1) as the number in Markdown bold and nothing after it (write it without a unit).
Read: **0.875**
